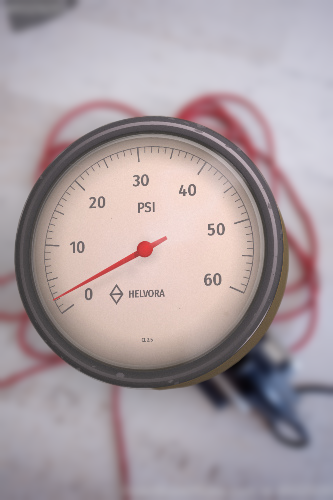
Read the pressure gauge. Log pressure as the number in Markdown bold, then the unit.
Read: **2** psi
